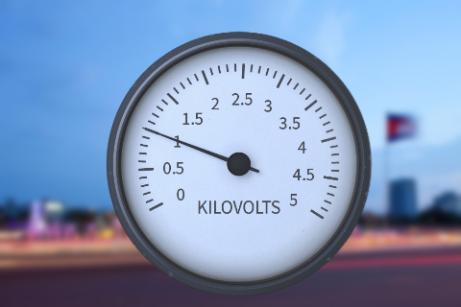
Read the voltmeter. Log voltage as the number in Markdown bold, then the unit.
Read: **1** kV
